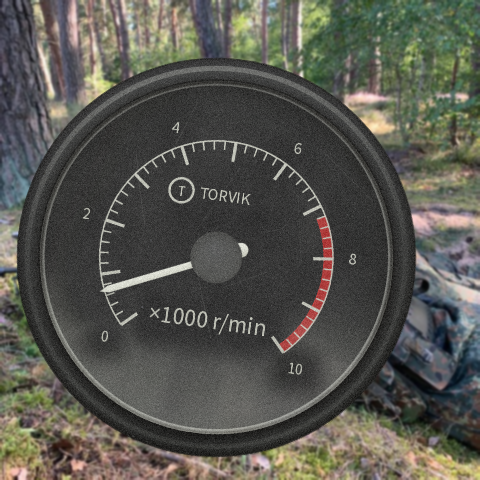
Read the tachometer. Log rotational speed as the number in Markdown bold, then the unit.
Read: **700** rpm
